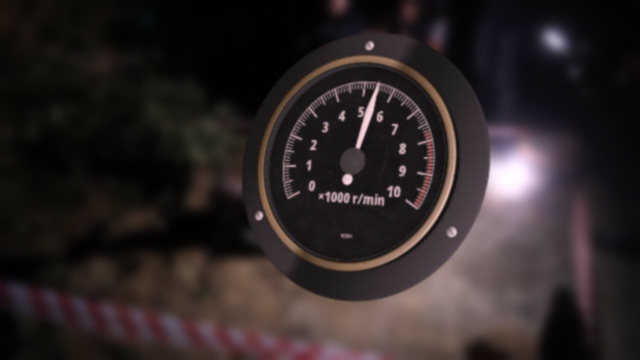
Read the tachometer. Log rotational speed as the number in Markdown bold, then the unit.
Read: **5500** rpm
